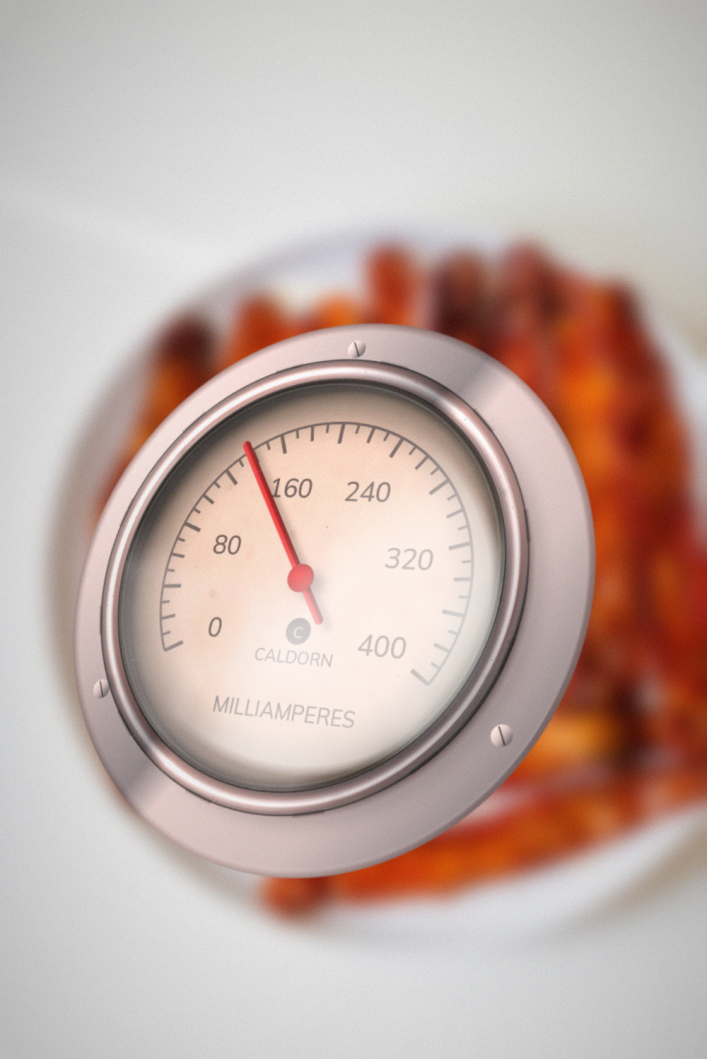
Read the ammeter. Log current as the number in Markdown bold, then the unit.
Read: **140** mA
